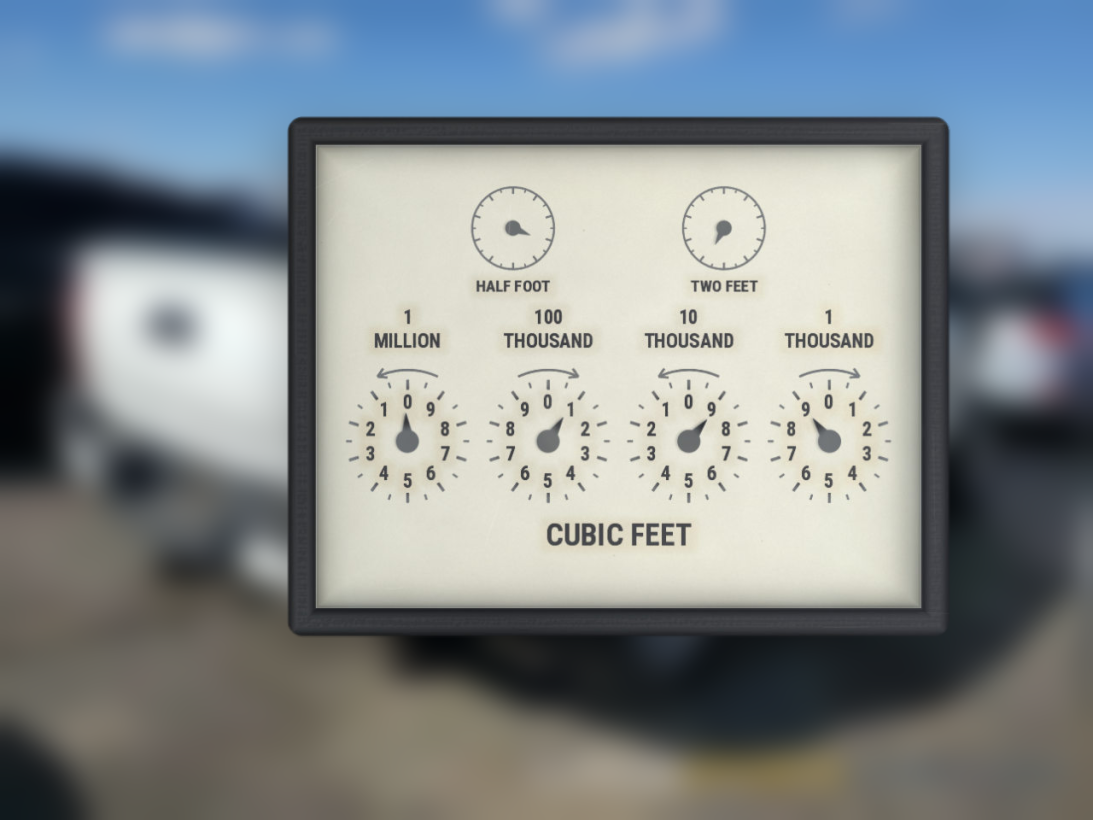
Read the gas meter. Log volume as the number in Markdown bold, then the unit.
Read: **8900** ft³
